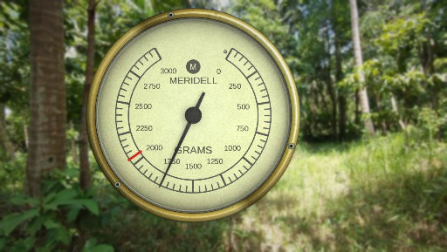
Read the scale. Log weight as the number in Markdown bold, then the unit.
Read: **1750** g
